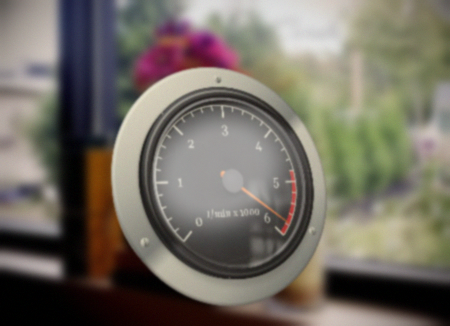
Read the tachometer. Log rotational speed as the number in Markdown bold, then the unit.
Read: **5800** rpm
